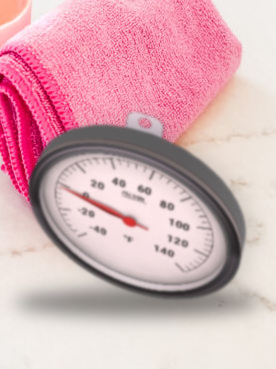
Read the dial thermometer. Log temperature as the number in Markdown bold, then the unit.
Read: **0** °F
